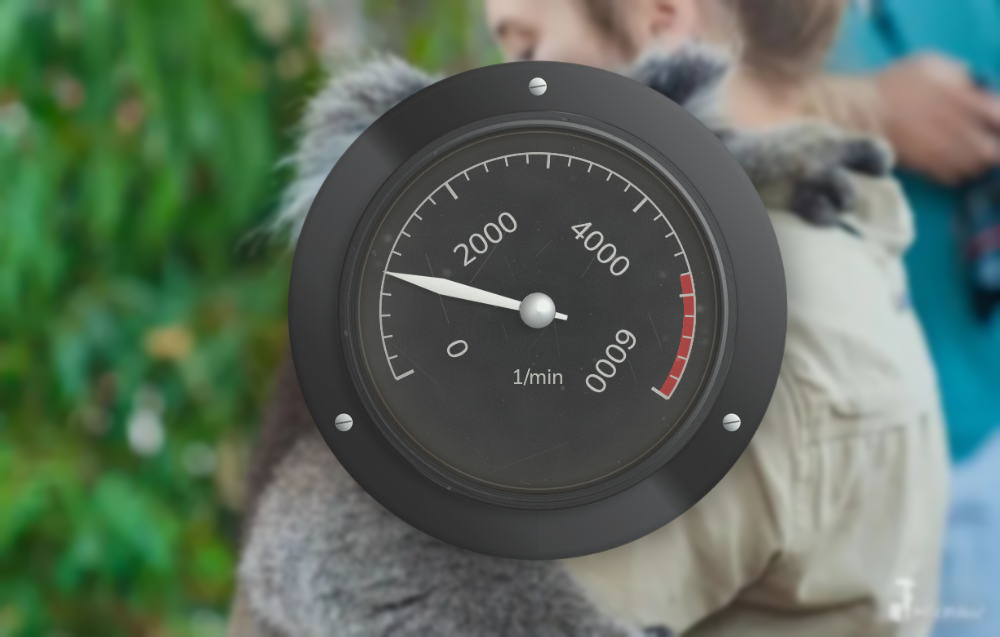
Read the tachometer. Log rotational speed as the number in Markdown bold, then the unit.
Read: **1000** rpm
